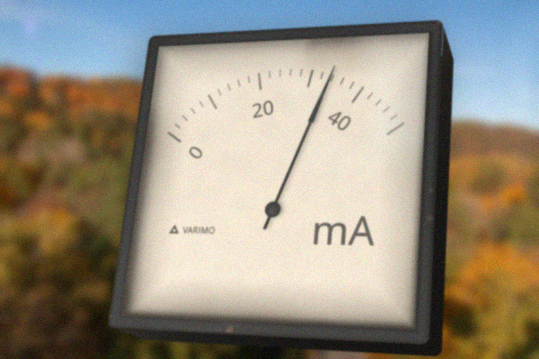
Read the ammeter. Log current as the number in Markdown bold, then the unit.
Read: **34** mA
